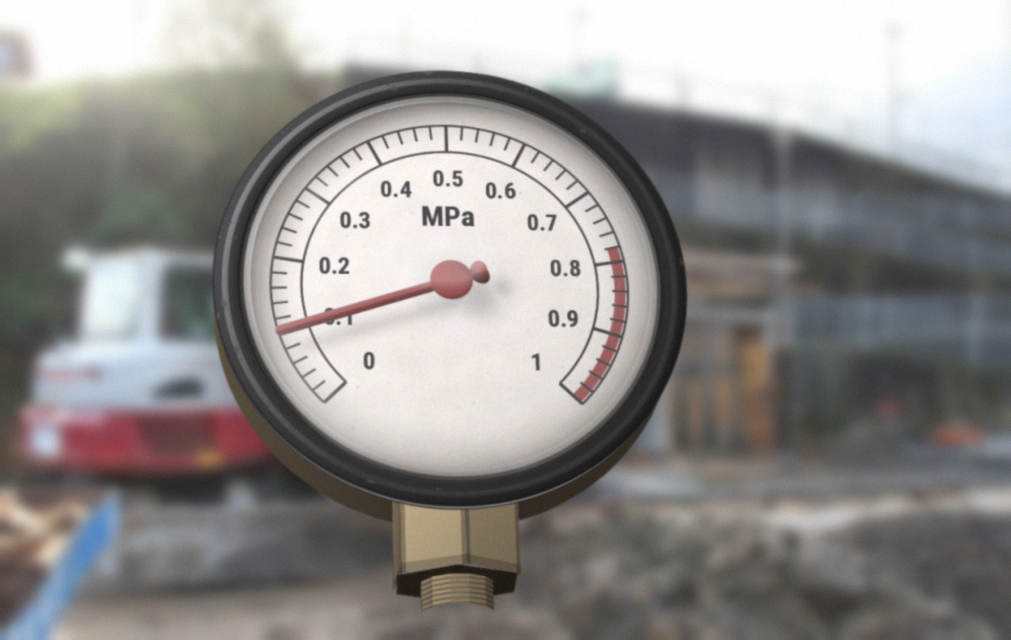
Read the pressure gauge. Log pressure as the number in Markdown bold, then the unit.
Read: **0.1** MPa
